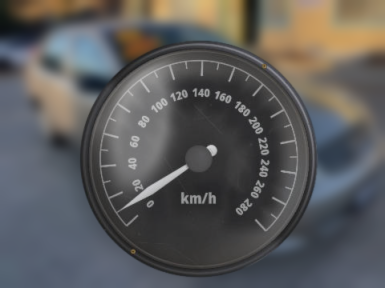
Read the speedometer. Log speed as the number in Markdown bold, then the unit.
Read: **10** km/h
